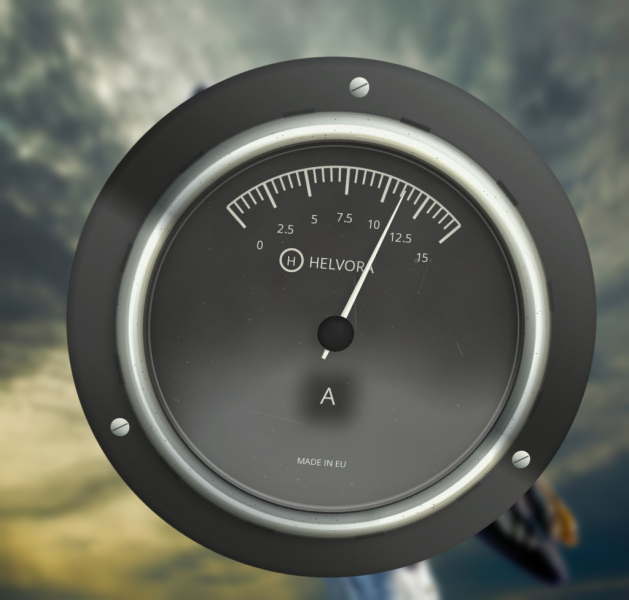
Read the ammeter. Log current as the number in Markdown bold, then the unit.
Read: **11** A
